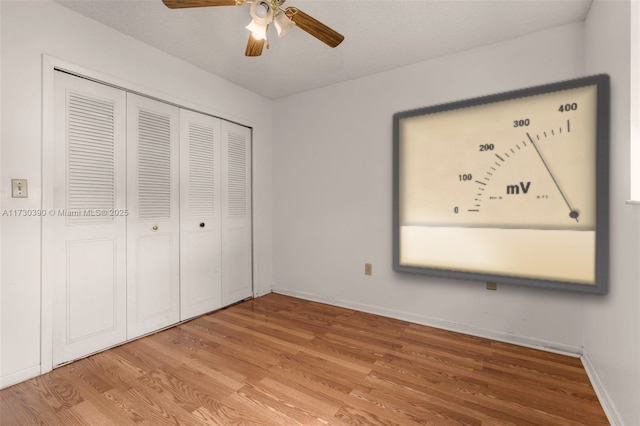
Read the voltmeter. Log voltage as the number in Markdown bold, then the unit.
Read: **300** mV
